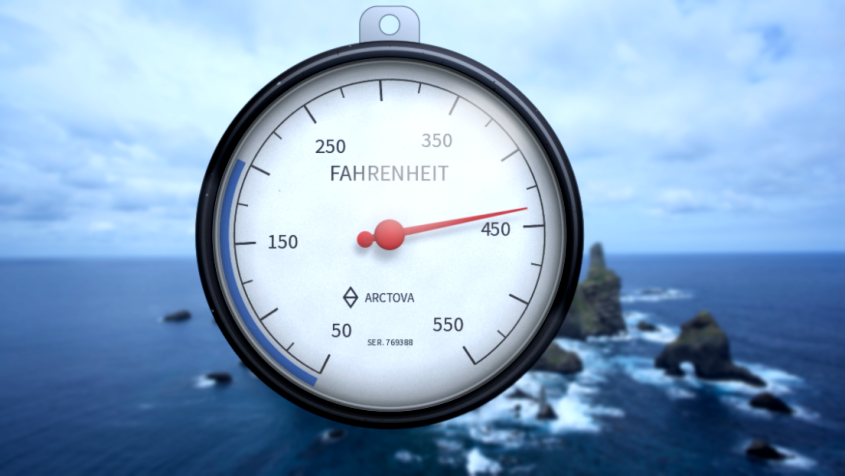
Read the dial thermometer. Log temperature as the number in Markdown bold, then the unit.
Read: **437.5** °F
